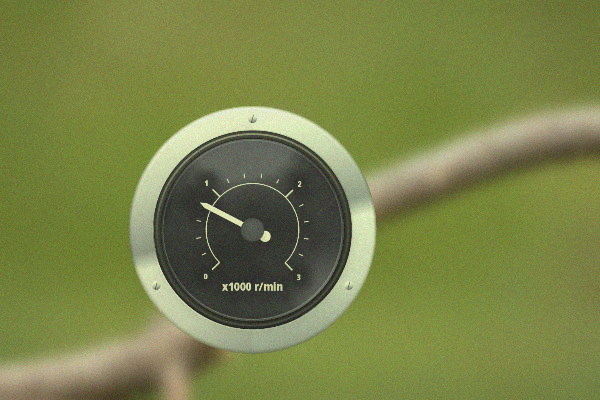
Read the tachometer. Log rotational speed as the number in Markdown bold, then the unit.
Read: **800** rpm
